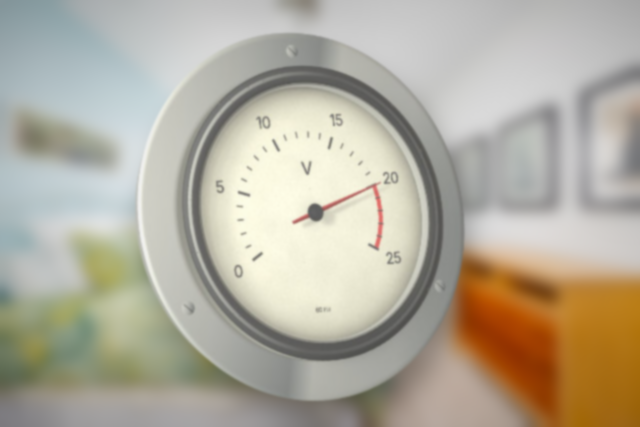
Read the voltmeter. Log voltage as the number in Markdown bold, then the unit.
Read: **20** V
